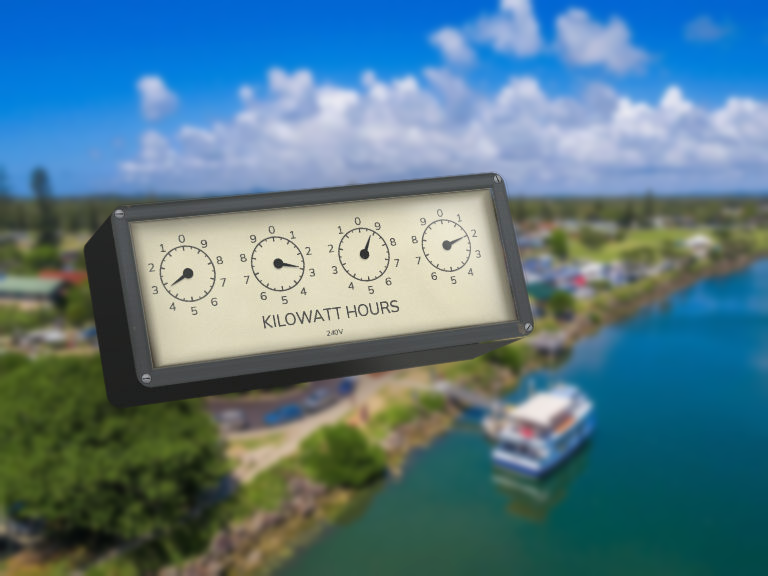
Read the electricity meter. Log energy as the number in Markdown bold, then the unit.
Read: **3292** kWh
